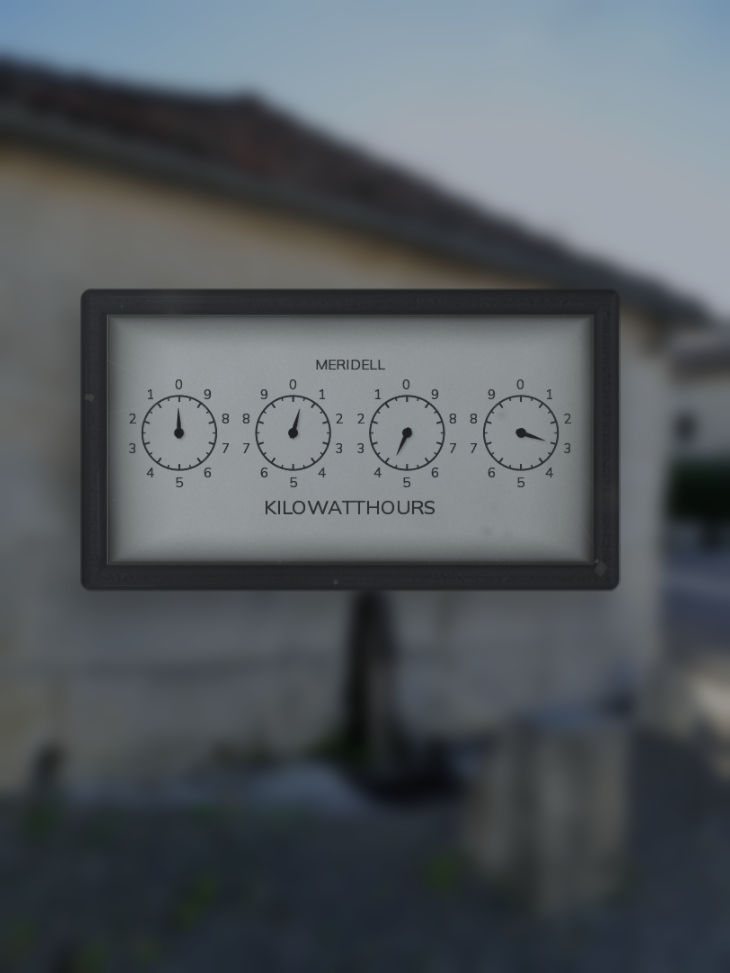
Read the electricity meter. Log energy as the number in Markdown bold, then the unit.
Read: **43** kWh
